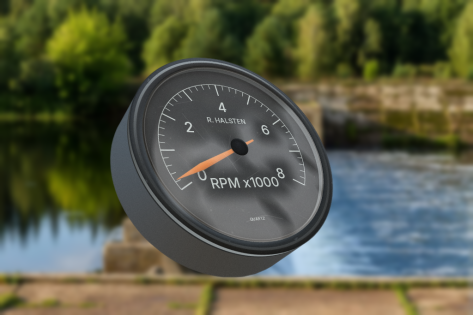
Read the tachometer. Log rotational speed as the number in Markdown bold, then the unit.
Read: **200** rpm
